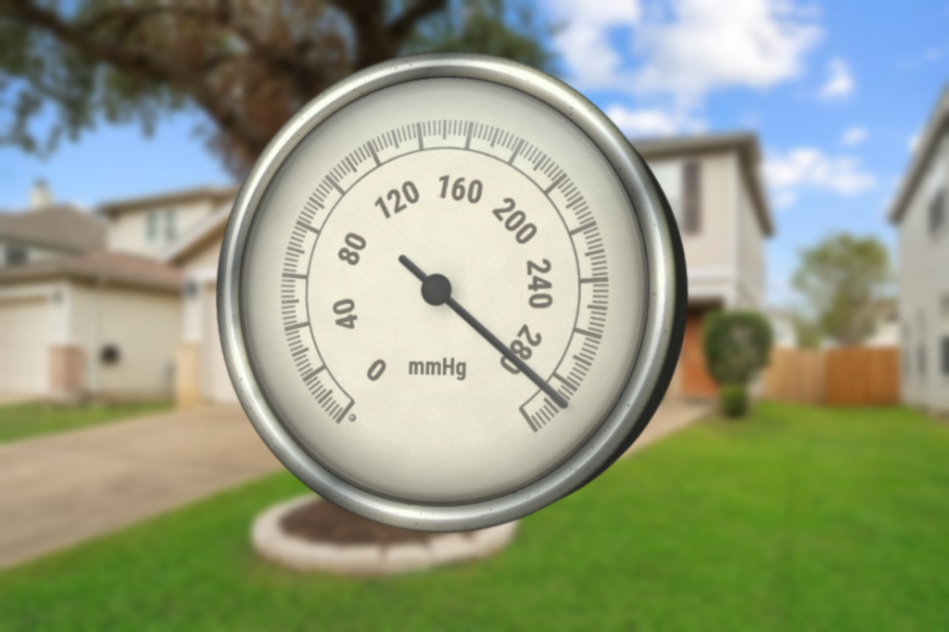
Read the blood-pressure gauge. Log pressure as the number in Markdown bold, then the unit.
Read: **286** mmHg
